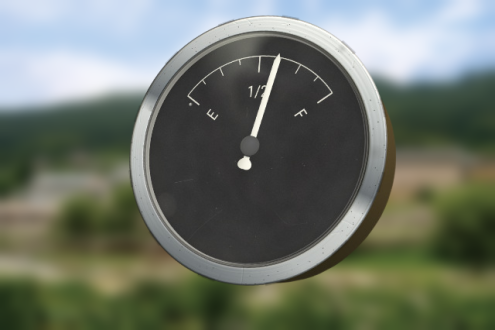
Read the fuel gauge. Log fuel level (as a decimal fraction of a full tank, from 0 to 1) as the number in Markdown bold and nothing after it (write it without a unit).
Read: **0.625**
